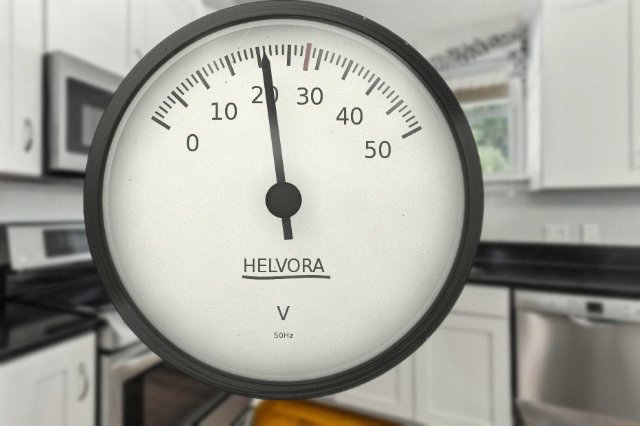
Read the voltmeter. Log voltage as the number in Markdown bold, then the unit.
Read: **21** V
